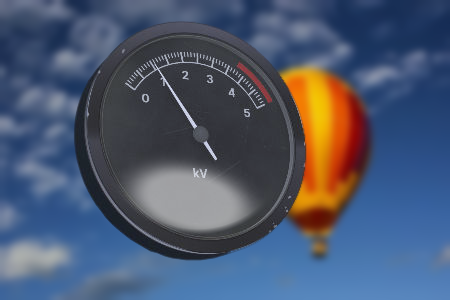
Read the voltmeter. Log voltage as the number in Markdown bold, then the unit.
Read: **1** kV
